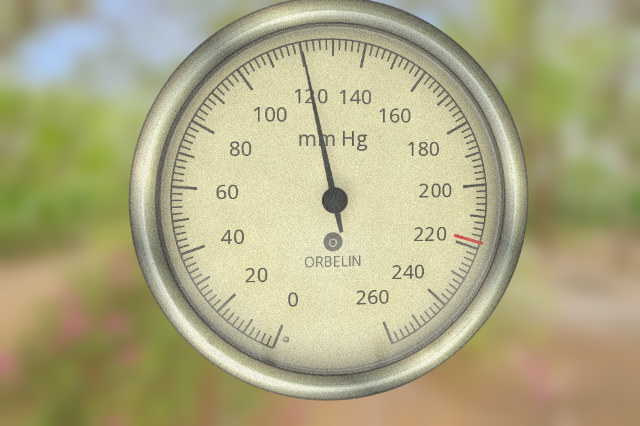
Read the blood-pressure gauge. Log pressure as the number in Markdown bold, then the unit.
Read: **120** mmHg
